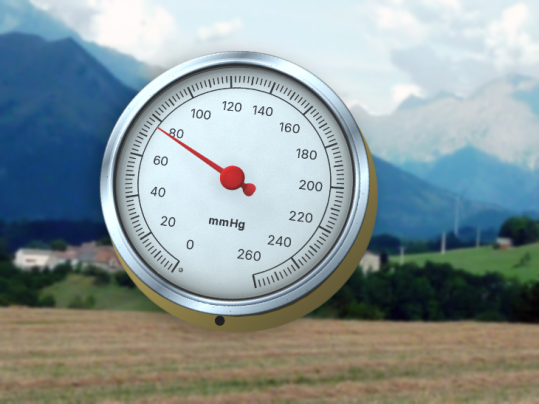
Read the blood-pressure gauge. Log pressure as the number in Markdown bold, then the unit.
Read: **76** mmHg
